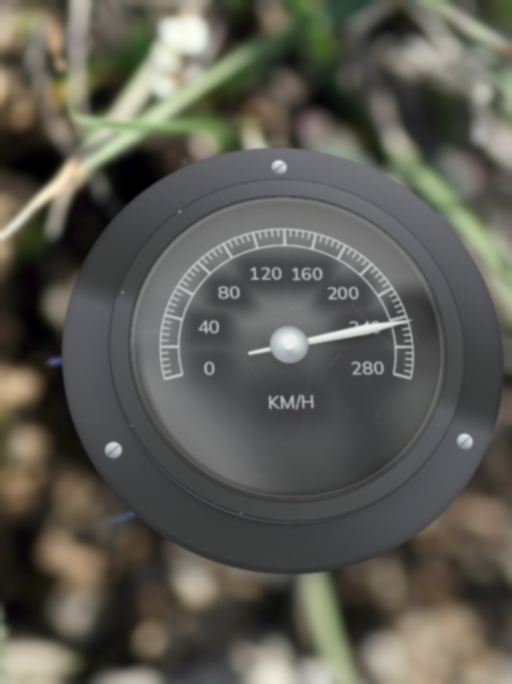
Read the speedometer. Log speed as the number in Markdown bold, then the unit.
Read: **244** km/h
